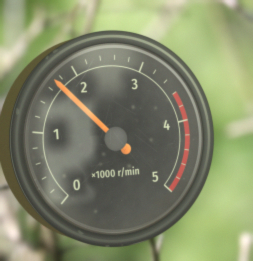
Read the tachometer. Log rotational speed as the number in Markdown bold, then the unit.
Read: **1700** rpm
